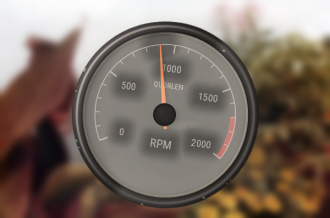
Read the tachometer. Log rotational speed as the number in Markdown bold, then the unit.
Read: **900** rpm
